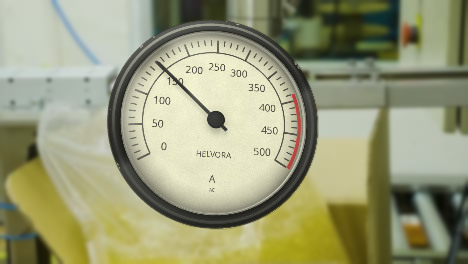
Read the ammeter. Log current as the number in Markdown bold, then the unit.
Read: **150** A
